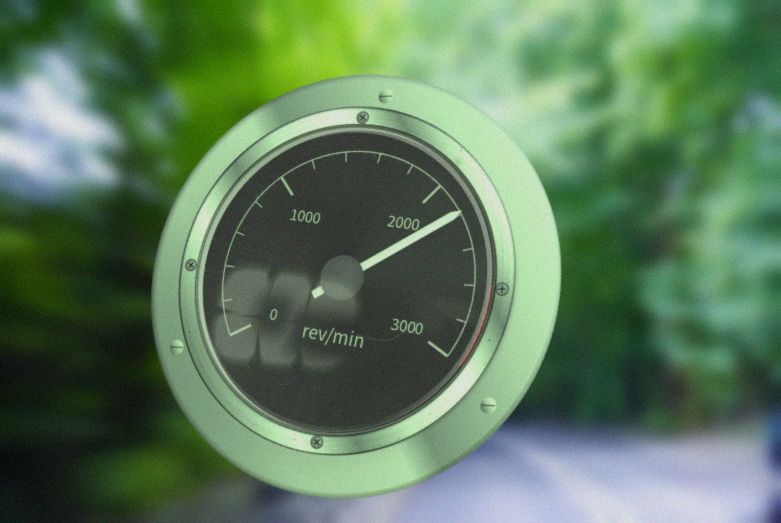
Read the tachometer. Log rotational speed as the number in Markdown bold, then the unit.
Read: **2200** rpm
